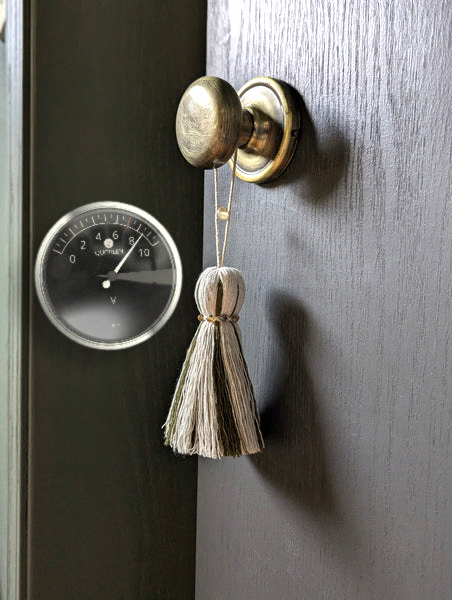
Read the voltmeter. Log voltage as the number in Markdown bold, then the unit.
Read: **8.5** V
